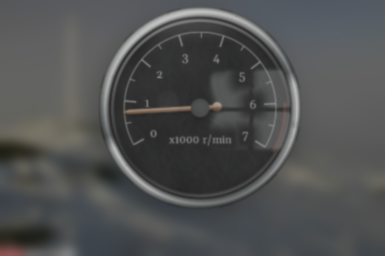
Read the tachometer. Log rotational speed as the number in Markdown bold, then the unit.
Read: **750** rpm
